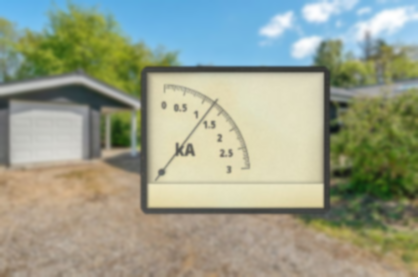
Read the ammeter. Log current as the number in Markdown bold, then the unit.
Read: **1.25** kA
